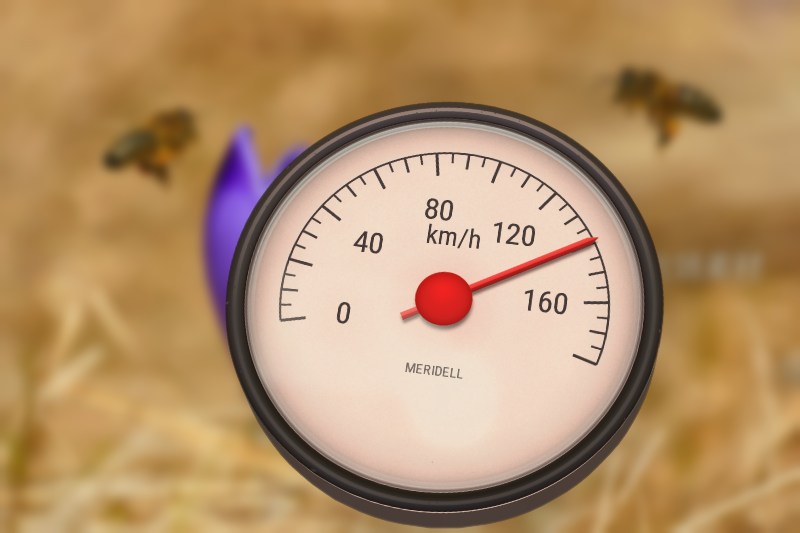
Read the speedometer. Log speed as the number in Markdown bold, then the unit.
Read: **140** km/h
